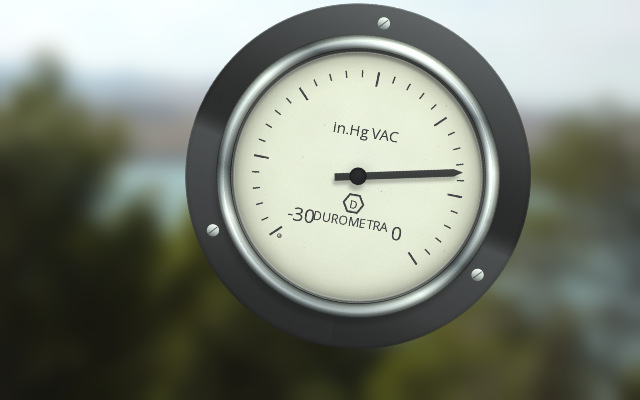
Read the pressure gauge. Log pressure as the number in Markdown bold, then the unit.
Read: **-6.5** inHg
